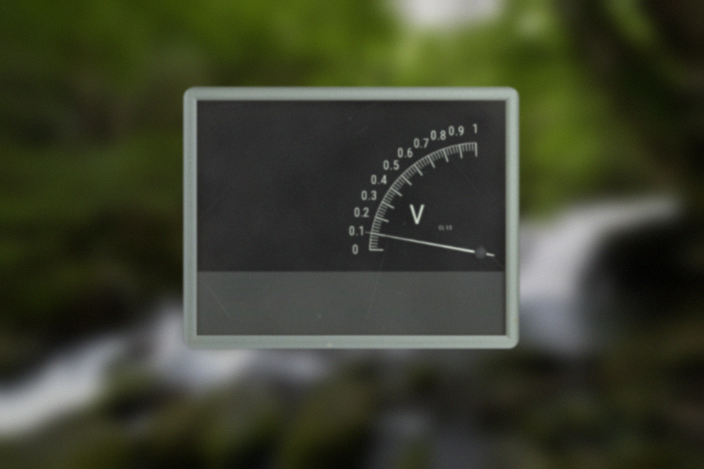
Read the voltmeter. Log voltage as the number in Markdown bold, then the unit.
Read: **0.1** V
